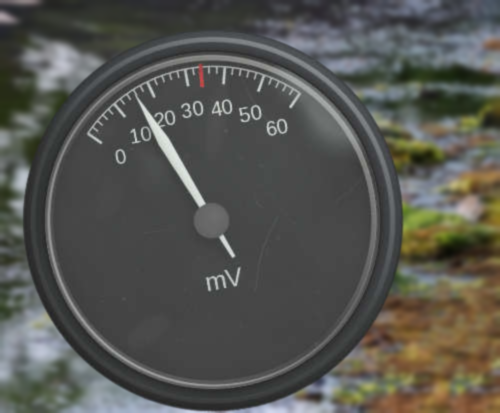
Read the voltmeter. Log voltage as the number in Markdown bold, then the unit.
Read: **16** mV
